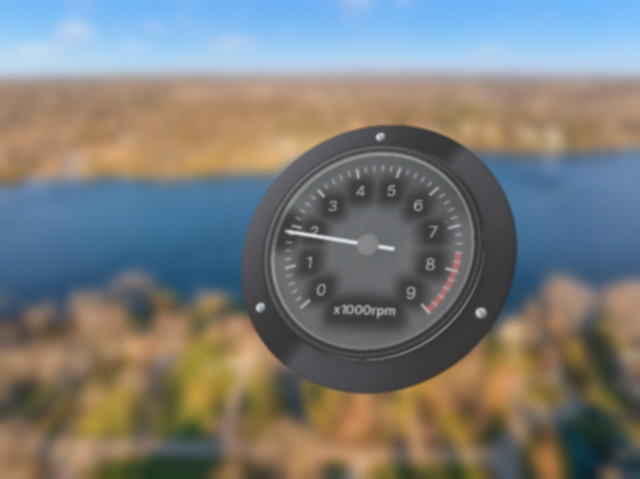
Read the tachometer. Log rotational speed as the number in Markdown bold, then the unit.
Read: **1800** rpm
